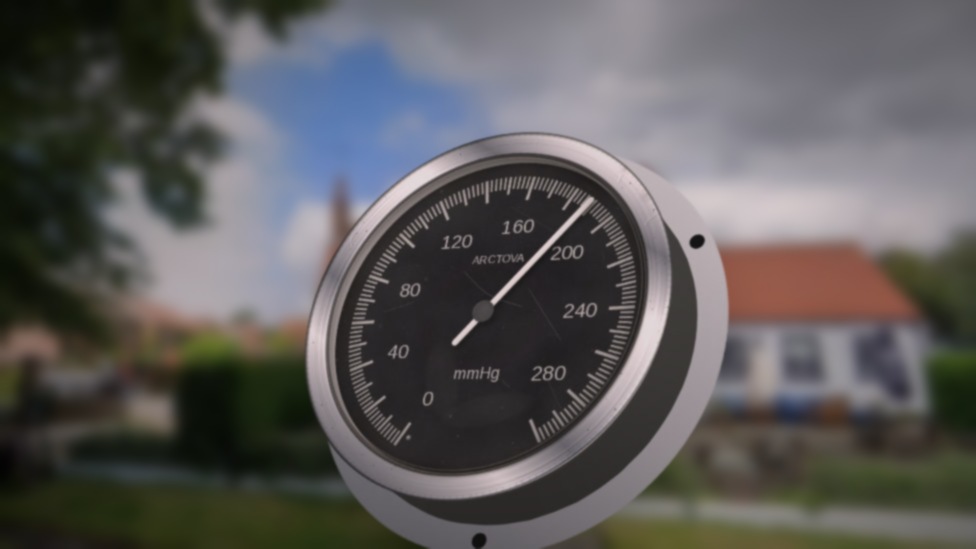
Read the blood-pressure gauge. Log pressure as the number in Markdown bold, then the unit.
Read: **190** mmHg
